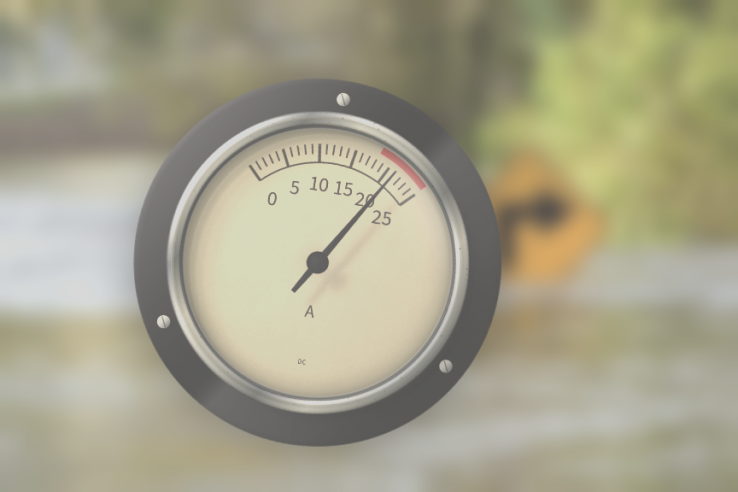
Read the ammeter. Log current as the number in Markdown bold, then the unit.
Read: **21** A
